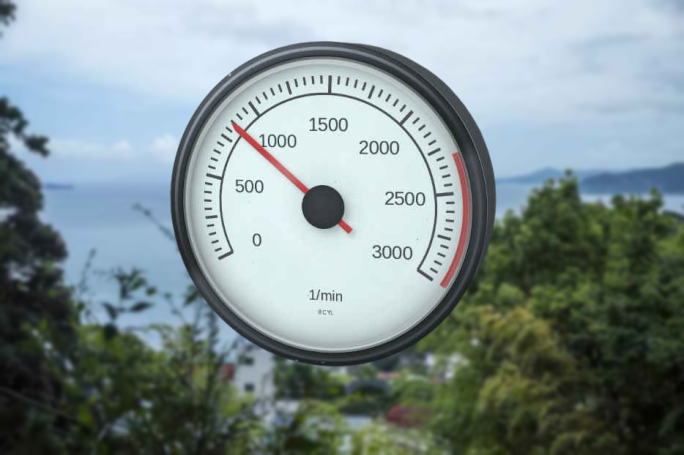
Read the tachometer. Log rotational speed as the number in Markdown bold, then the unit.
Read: **850** rpm
